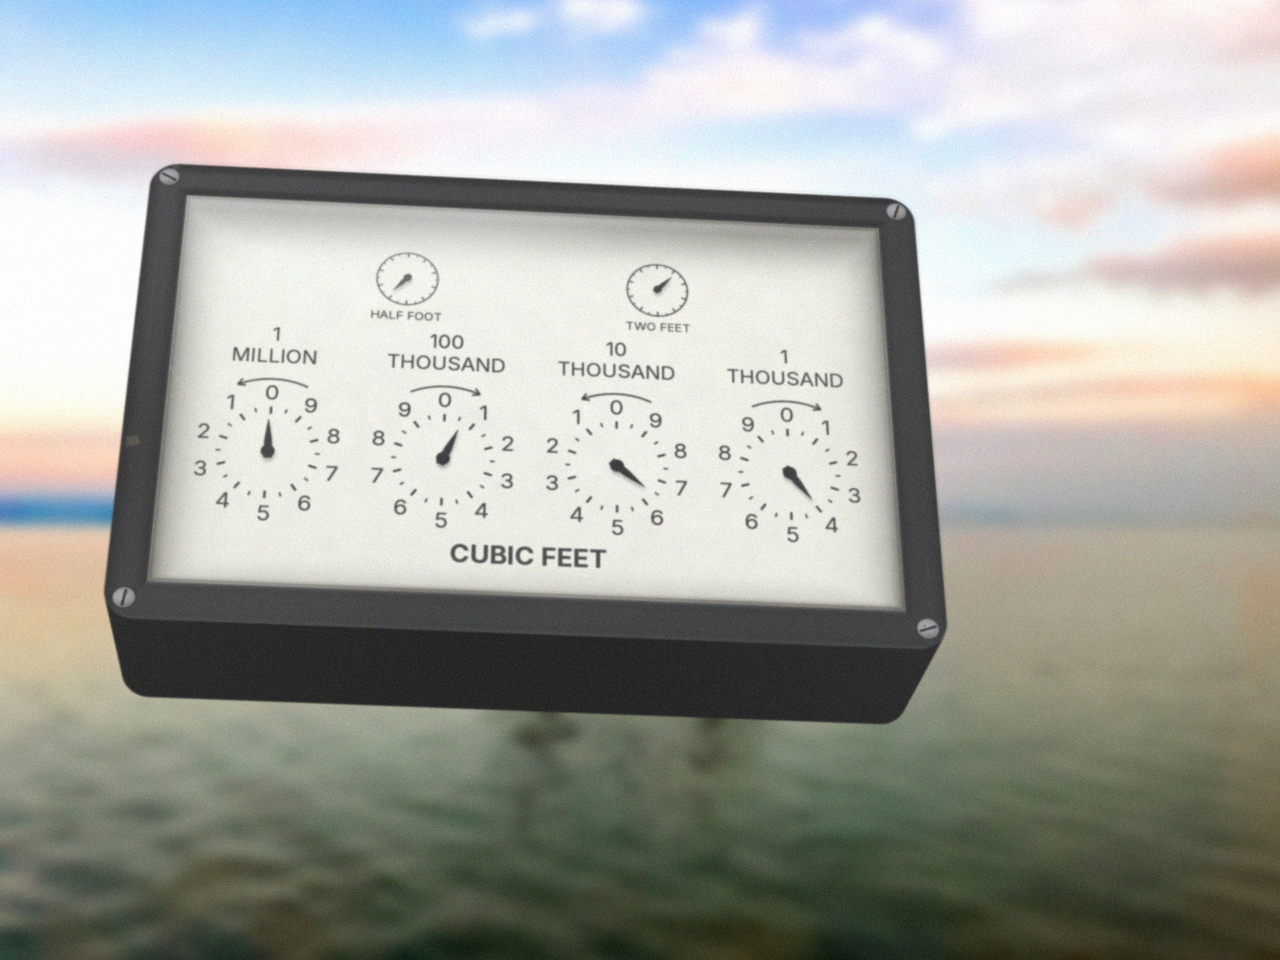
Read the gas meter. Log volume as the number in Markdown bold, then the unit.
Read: **6400** ft³
